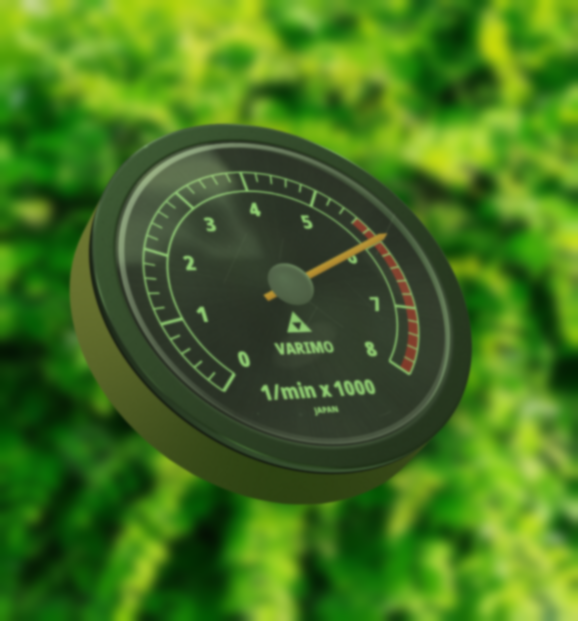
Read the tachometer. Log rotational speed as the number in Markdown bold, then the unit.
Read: **6000** rpm
